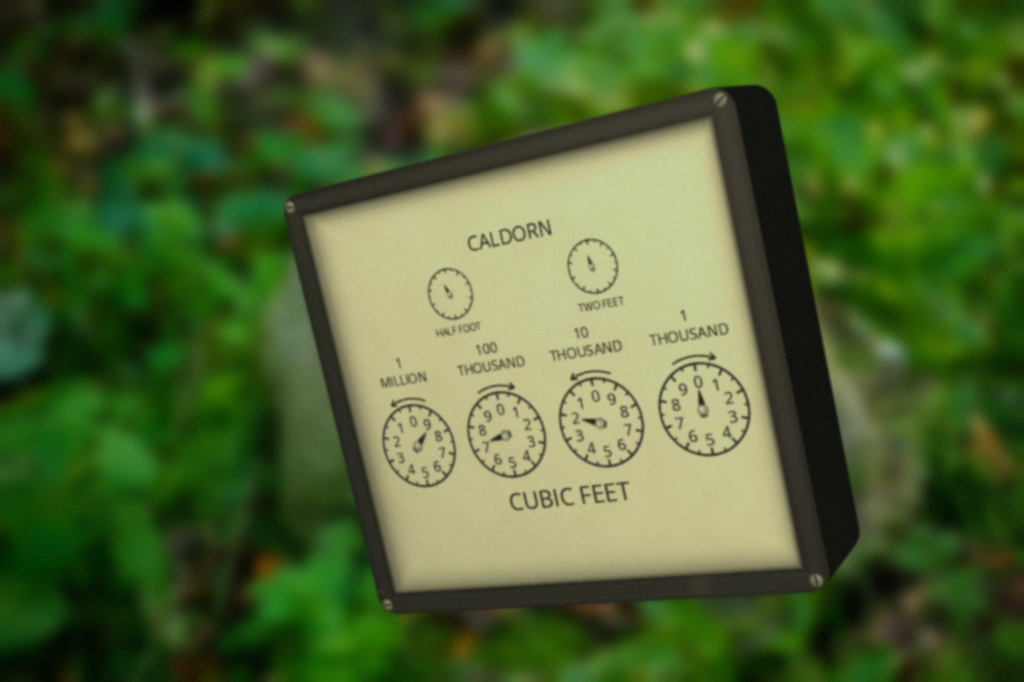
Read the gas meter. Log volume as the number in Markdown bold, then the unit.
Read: **872000** ft³
